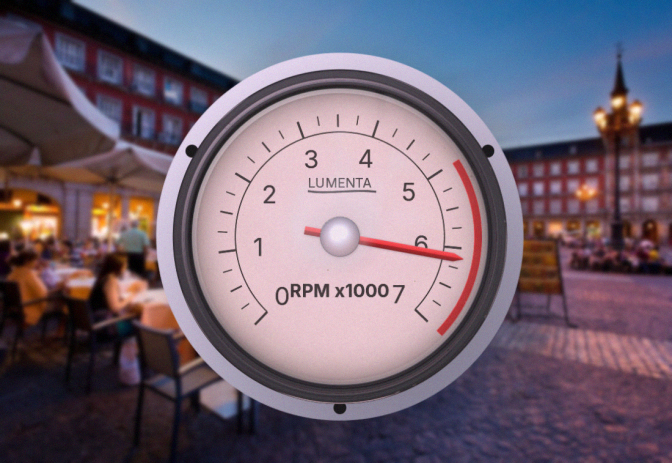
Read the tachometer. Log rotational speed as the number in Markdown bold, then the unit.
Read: **6125** rpm
